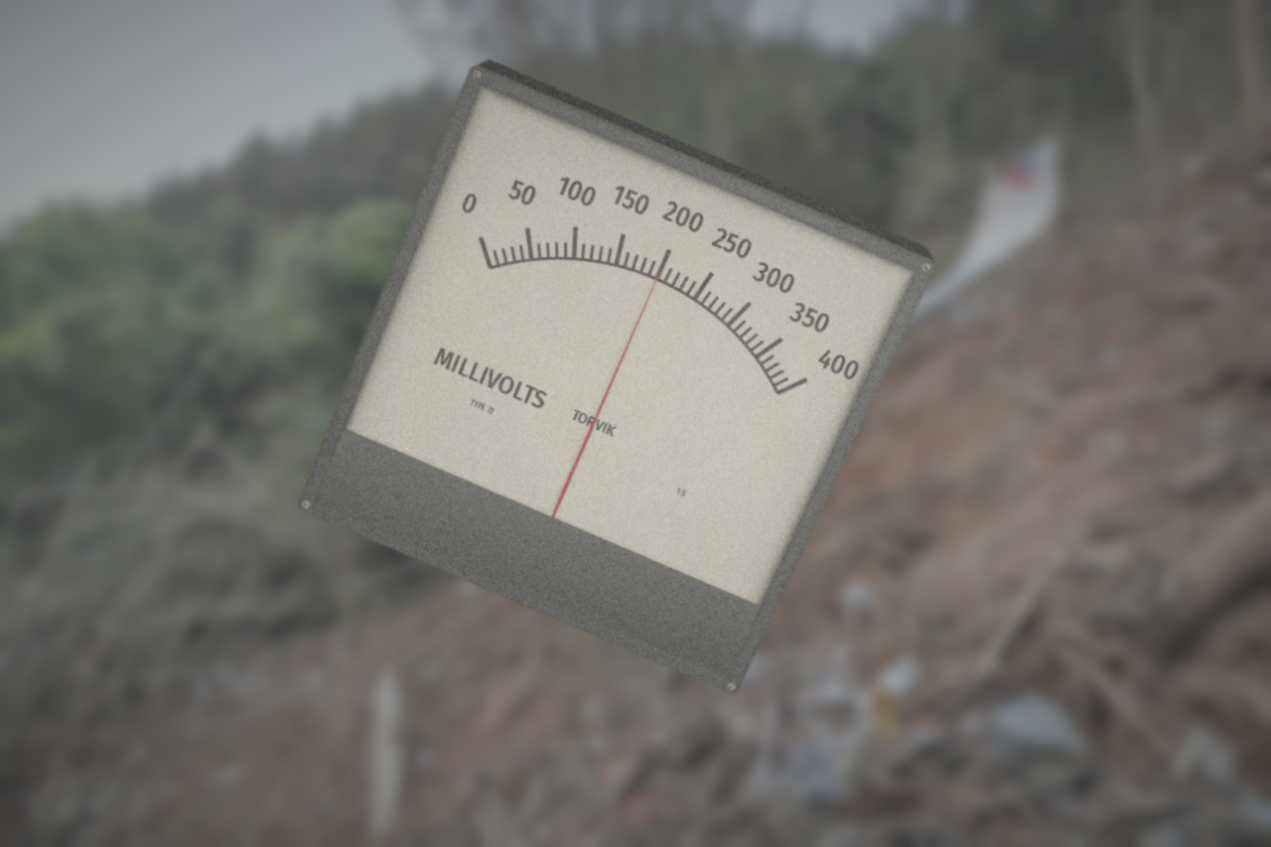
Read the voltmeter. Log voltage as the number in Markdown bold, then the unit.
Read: **200** mV
